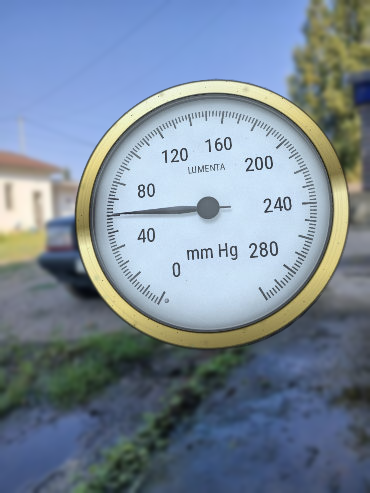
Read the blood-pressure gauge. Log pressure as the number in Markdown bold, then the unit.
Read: **60** mmHg
